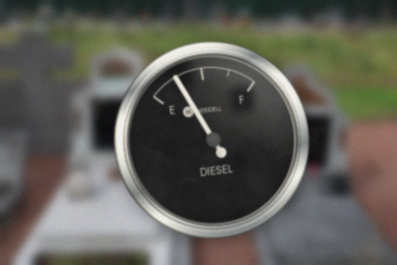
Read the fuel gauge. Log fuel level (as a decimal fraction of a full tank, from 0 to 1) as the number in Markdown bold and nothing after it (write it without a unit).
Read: **0.25**
